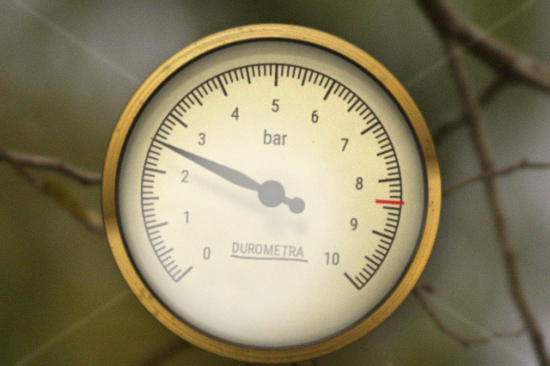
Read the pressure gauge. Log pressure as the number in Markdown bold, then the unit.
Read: **2.5** bar
